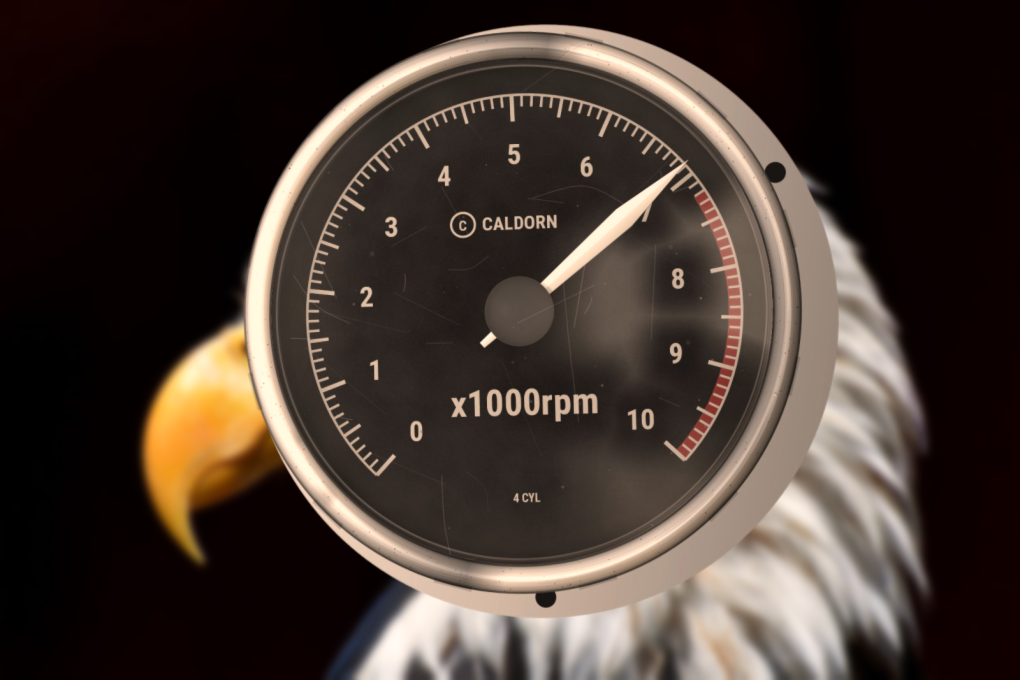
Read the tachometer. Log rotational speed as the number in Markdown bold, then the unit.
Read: **6900** rpm
